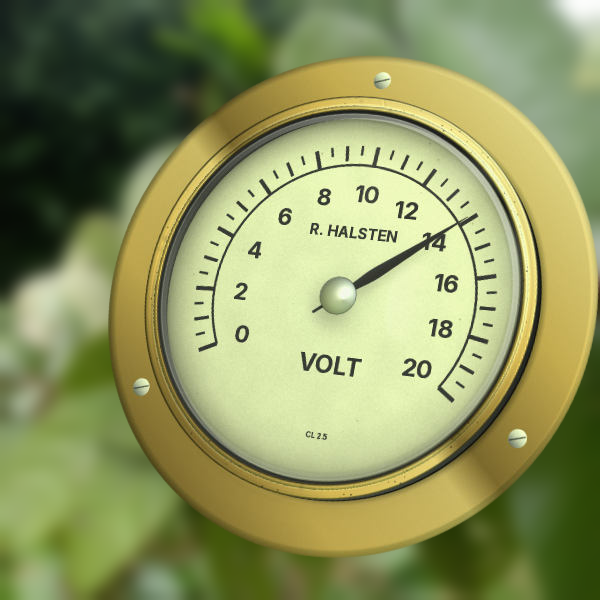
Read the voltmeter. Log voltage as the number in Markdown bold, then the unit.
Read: **14** V
